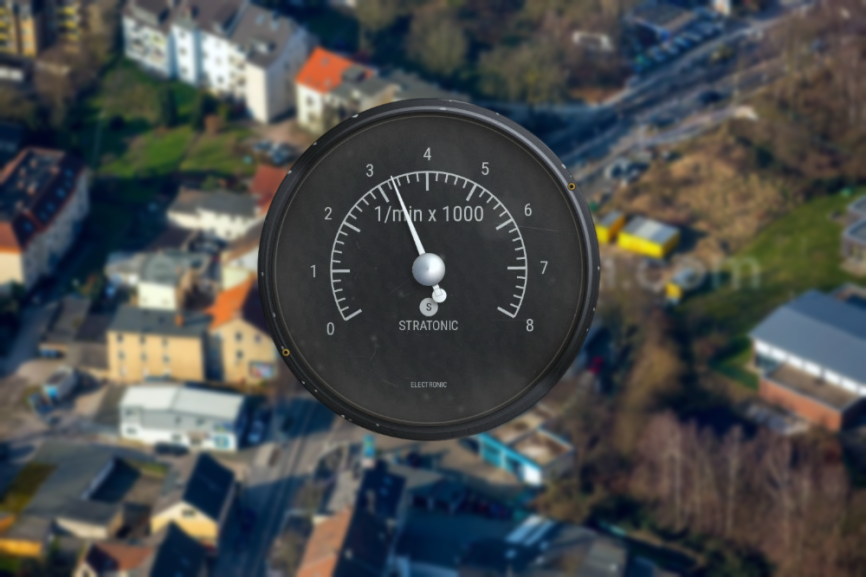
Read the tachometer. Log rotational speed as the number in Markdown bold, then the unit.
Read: **3300** rpm
